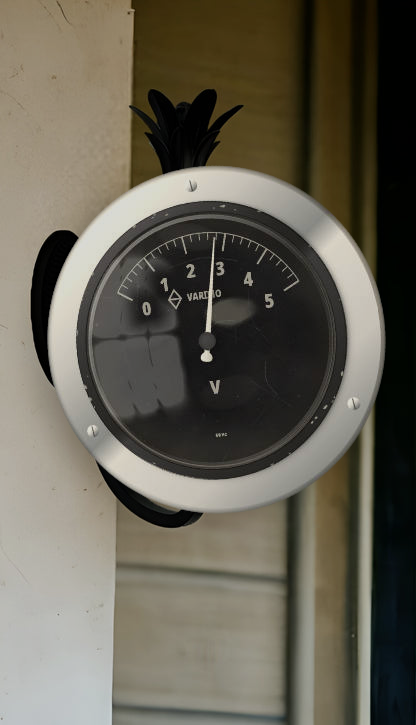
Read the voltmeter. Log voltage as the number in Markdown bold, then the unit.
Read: **2.8** V
